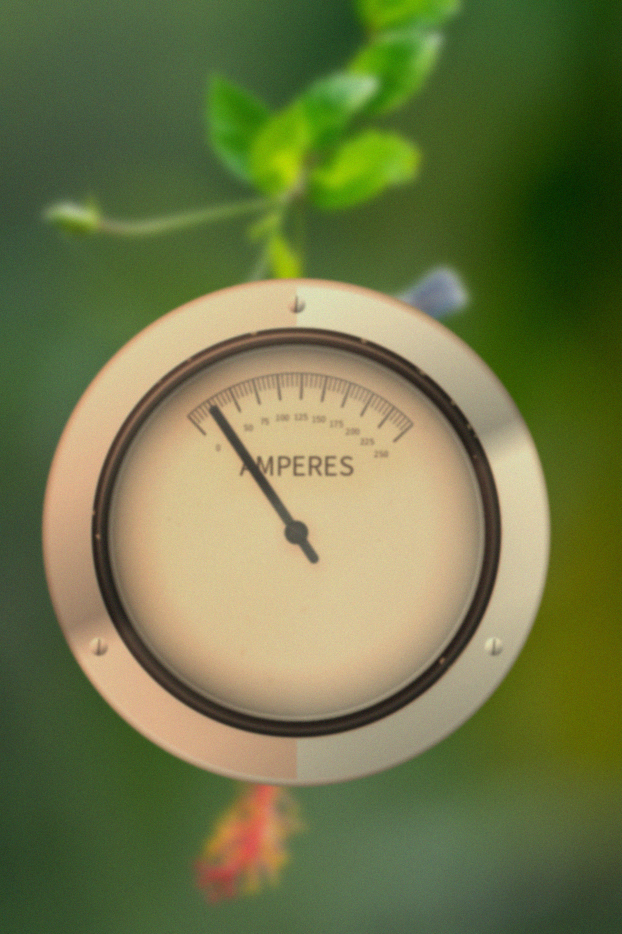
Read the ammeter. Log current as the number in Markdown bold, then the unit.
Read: **25** A
